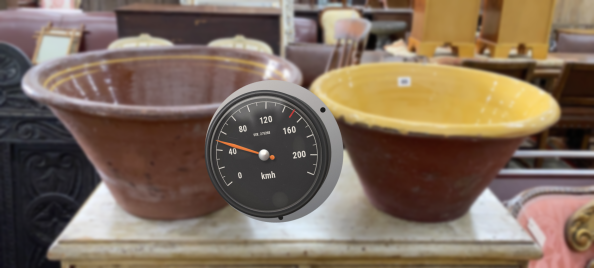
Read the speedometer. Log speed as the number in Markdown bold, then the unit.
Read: **50** km/h
